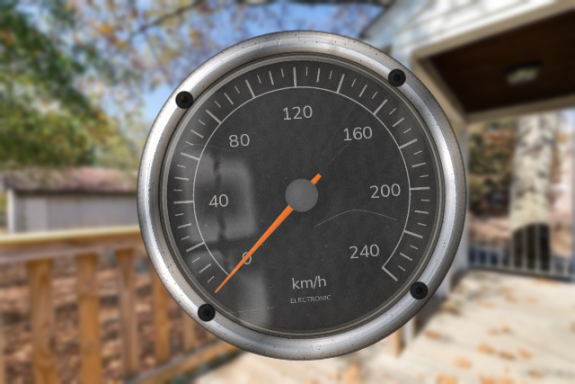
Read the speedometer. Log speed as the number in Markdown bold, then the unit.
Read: **0** km/h
